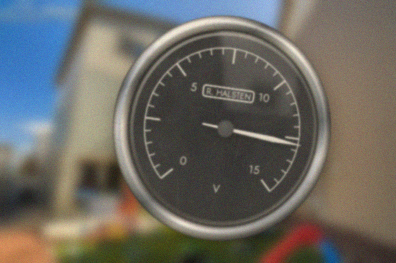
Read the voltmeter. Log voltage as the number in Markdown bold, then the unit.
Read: **12.75** V
